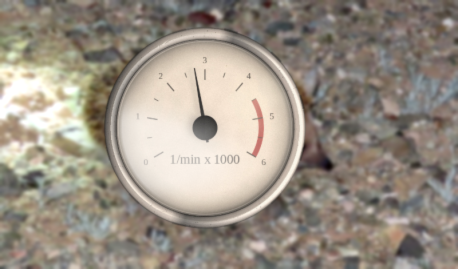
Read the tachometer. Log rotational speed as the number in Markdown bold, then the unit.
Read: **2750** rpm
